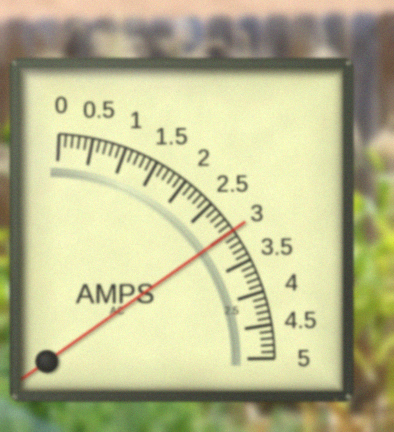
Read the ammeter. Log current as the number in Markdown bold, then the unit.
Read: **3** A
